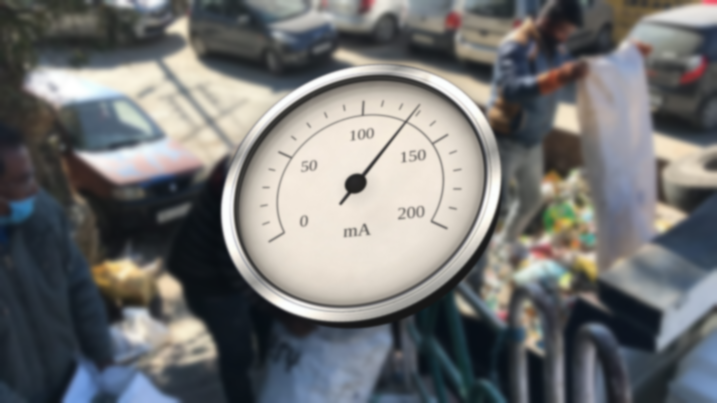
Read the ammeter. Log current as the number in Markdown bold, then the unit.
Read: **130** mA
